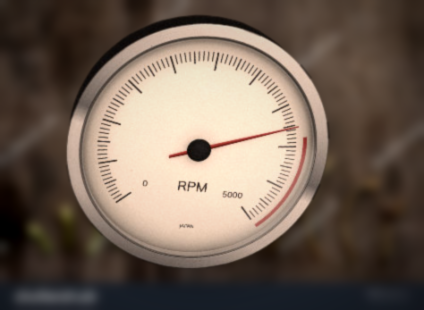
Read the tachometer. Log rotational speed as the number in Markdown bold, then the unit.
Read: **3750** rpm
